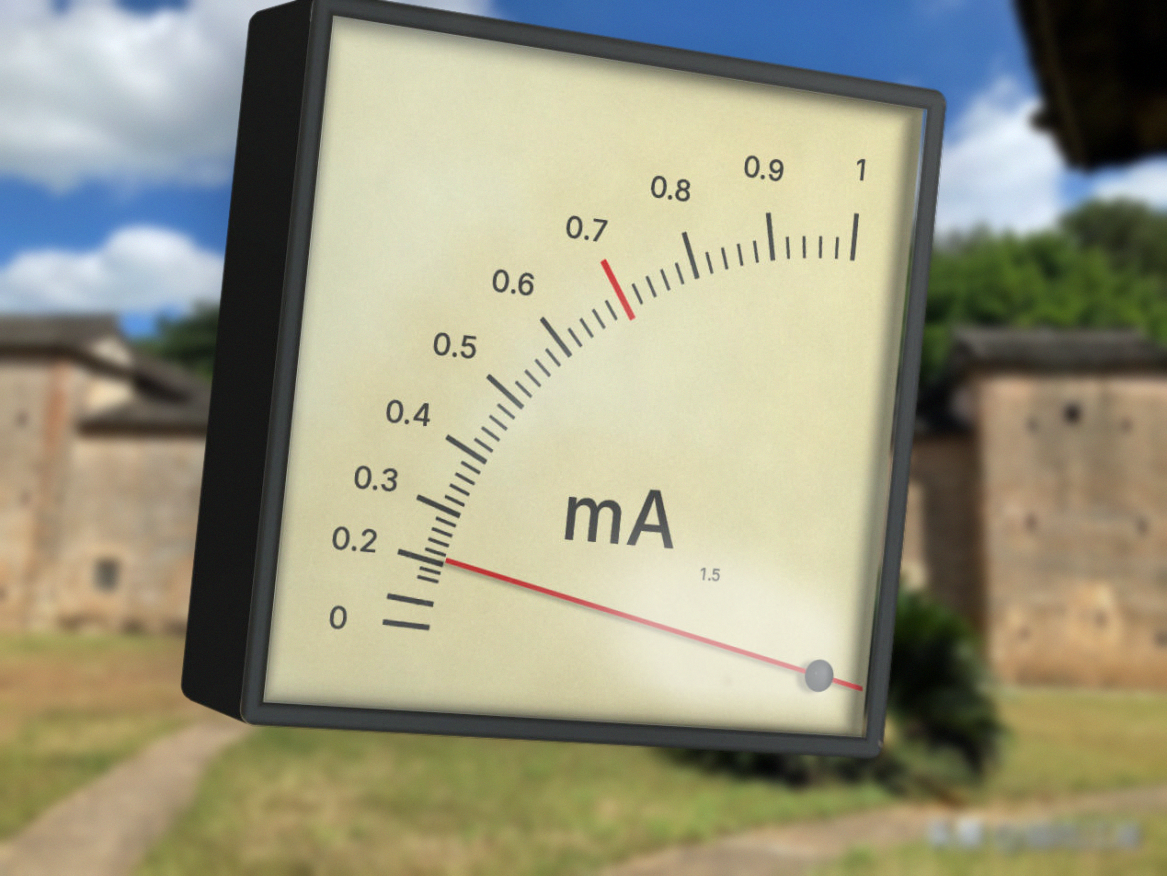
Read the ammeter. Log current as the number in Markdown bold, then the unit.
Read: **0.21** mA
